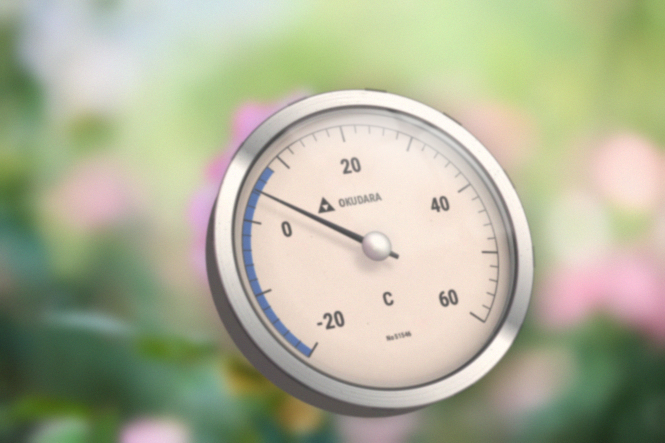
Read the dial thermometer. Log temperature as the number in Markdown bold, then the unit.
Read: **4** °C
